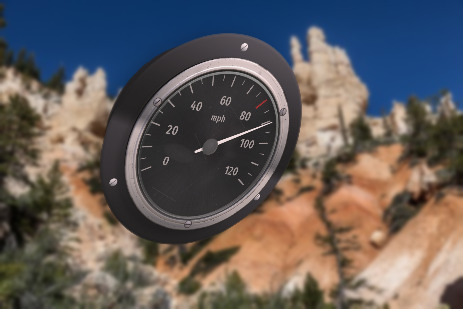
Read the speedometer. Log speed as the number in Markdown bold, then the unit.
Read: **90** mph
